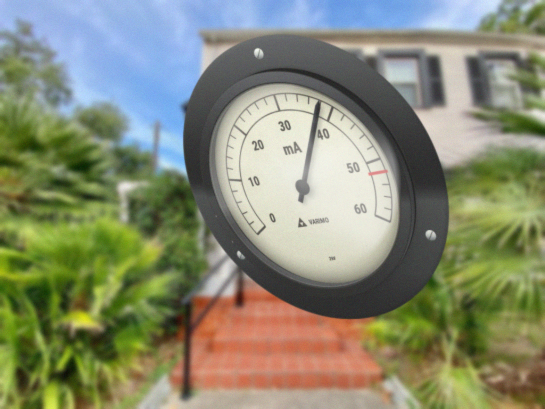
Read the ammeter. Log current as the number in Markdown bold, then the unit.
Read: **38** mA
